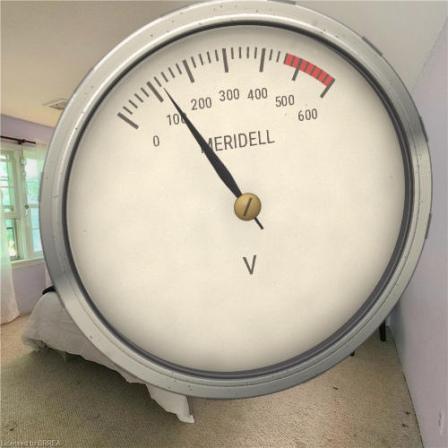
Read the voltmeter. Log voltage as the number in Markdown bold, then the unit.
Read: **120** V
